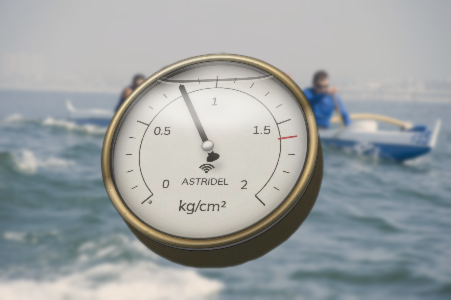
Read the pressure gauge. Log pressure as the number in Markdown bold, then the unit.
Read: **0.8** kg/cm²
